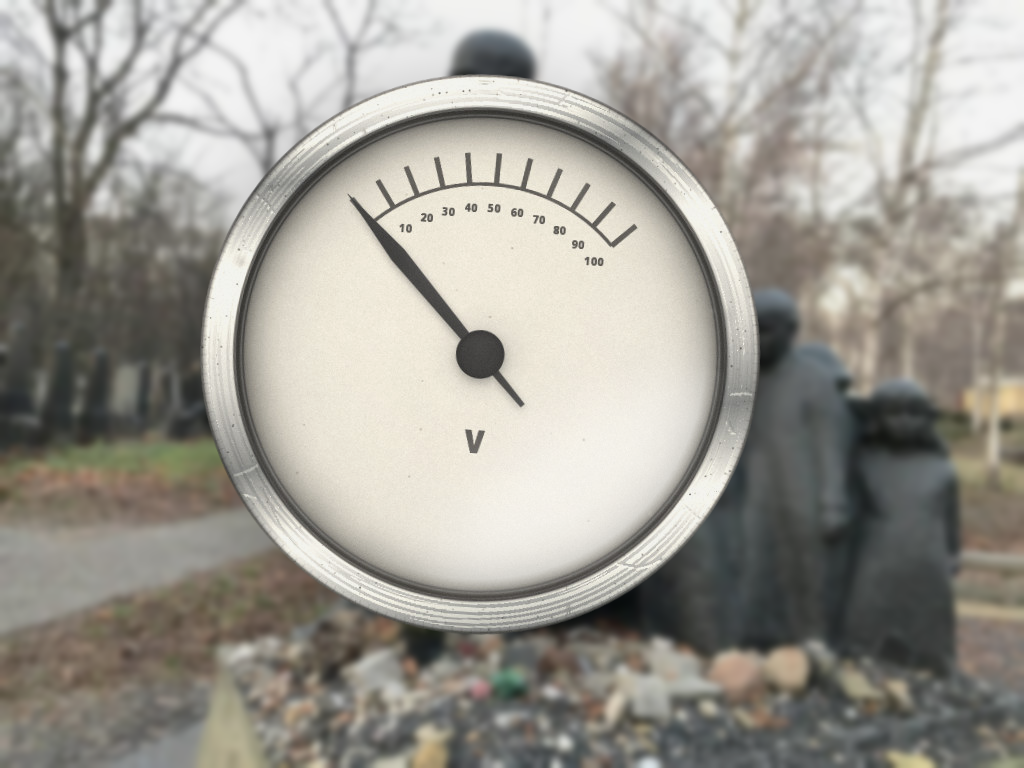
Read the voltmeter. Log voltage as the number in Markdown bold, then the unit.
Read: **0** V
